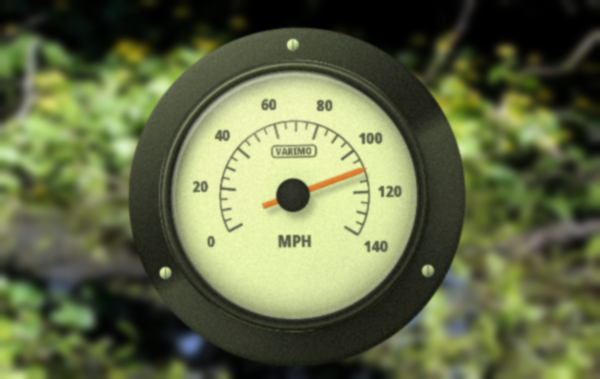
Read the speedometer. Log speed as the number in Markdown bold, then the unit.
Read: **110** mph
